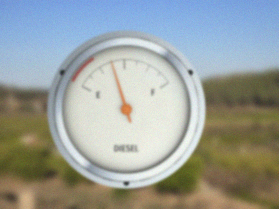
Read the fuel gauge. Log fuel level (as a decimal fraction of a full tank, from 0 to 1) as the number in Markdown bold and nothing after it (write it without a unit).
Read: **0.375**
